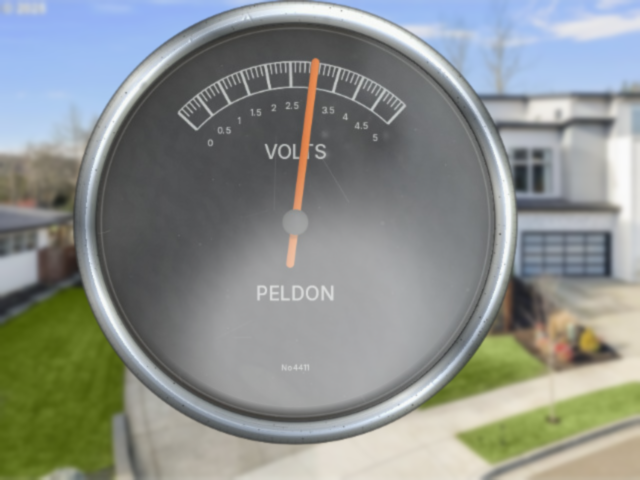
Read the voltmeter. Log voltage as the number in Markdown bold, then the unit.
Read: **3** V
